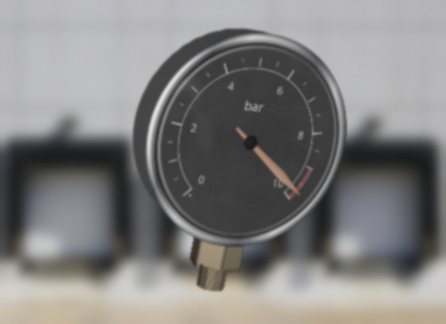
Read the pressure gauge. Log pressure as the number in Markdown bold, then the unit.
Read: **9.75** bar
